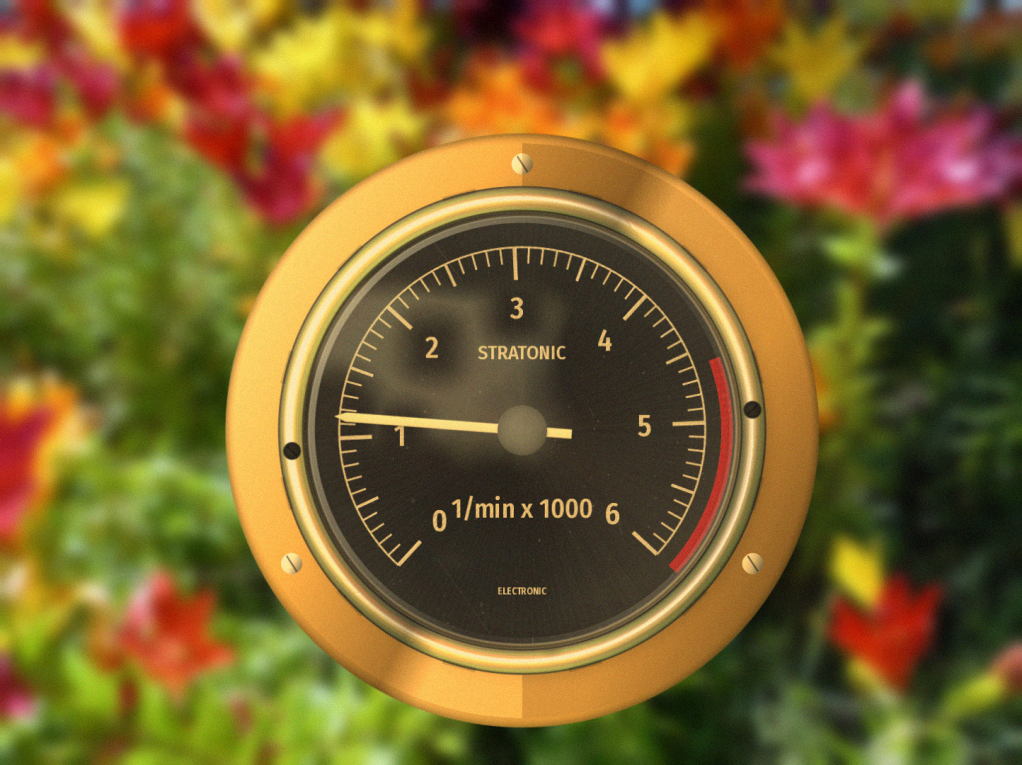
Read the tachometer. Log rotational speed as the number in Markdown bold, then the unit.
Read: **1150** rpm
